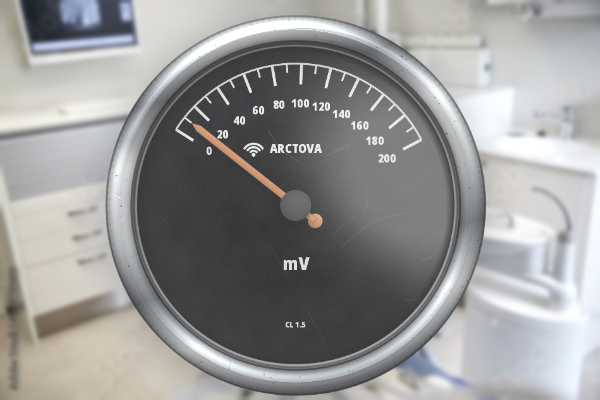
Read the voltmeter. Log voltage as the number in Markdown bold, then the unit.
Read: **10** mV
